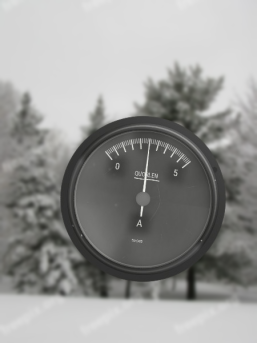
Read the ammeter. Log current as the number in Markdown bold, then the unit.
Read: **2.5** A
